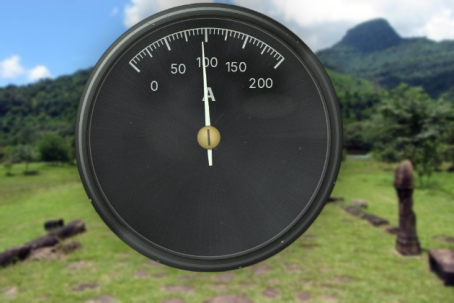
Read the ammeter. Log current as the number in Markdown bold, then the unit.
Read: **95** A
